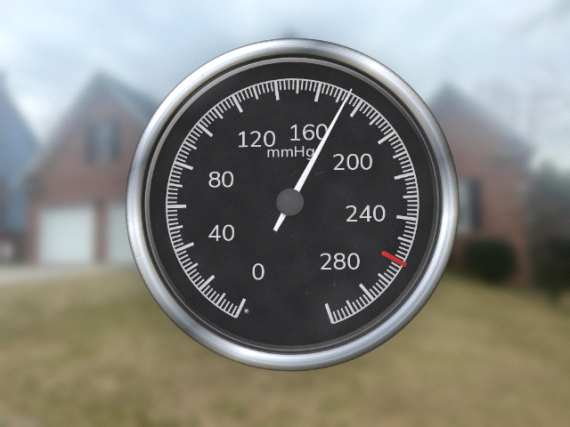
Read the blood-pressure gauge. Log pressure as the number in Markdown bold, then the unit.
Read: **174** mmHg
